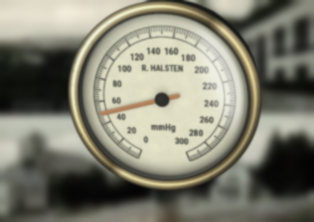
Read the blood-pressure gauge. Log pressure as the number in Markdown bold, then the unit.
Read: **50** mmHg
